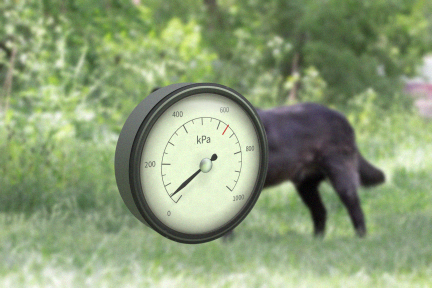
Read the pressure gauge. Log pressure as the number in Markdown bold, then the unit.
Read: **50** kPa
